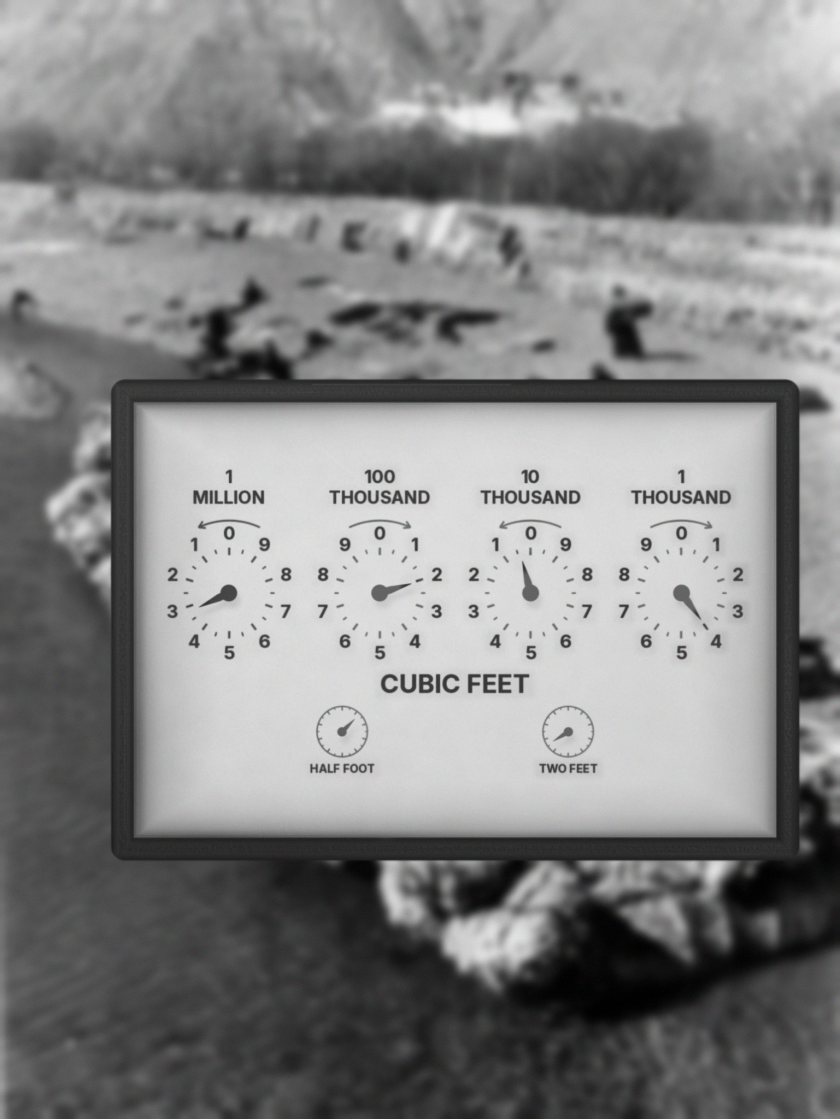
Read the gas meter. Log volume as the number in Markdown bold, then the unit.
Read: **320400** ft³
